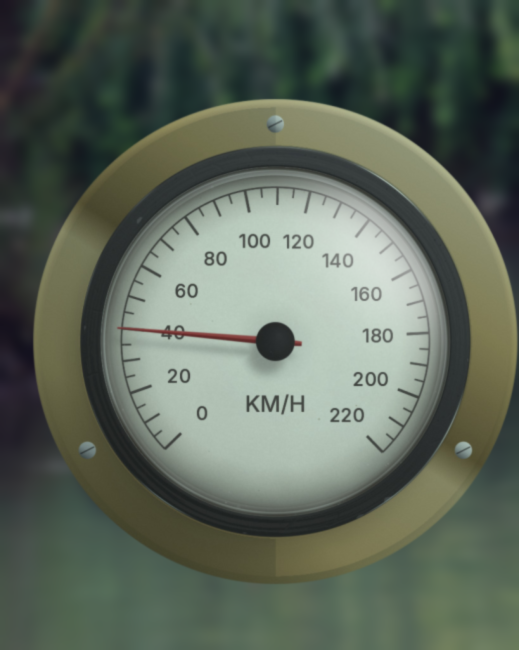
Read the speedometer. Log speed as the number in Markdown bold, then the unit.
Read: **40** km/h
